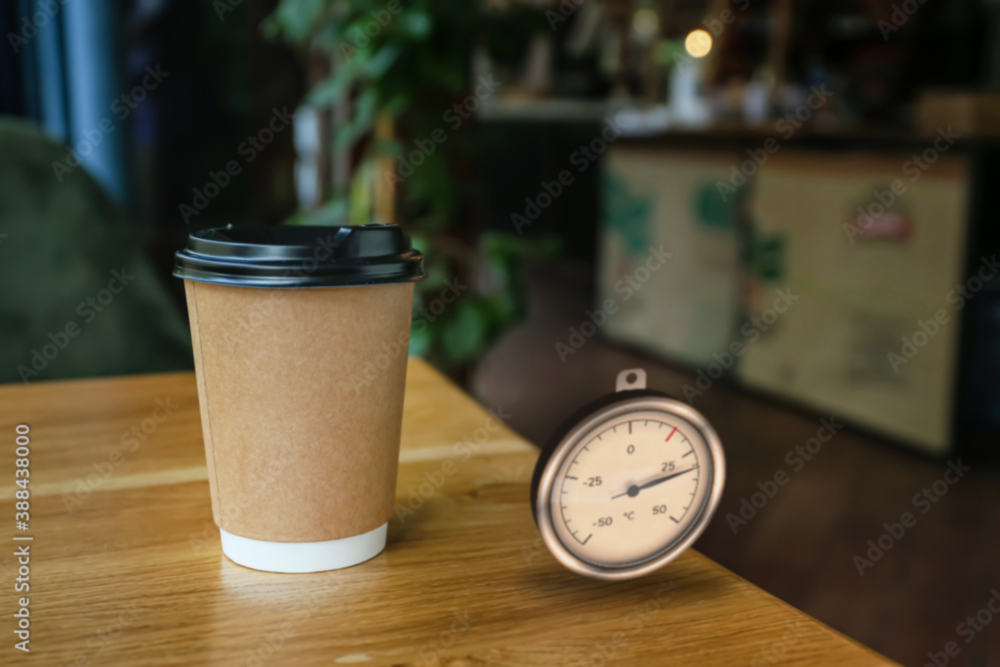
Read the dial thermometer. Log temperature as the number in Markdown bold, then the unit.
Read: **30** °C
